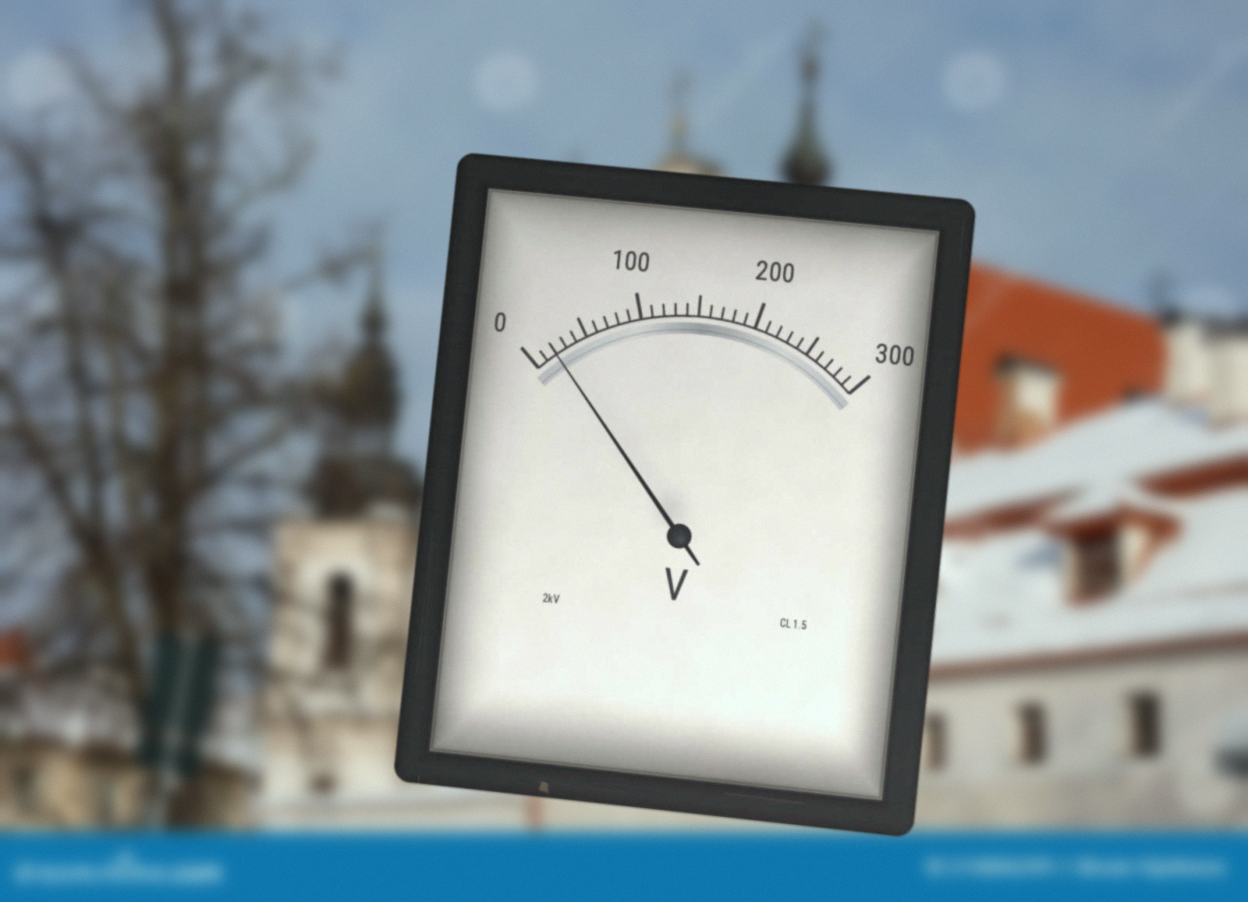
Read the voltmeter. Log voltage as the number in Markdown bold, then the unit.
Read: **20** V
